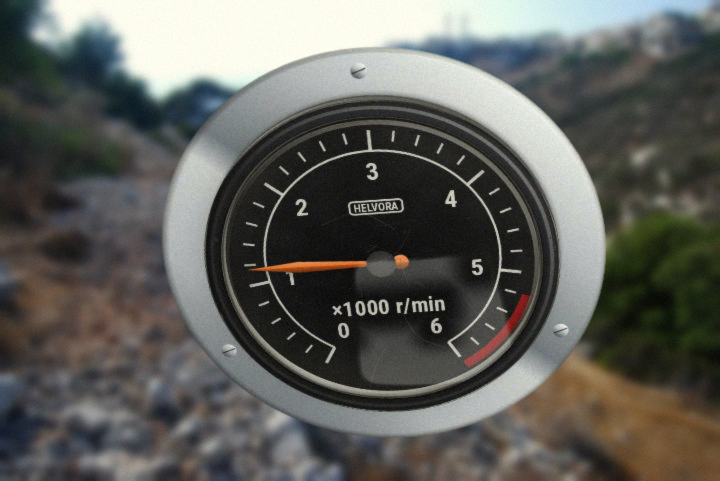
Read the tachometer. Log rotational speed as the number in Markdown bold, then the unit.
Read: **1200** rpm
